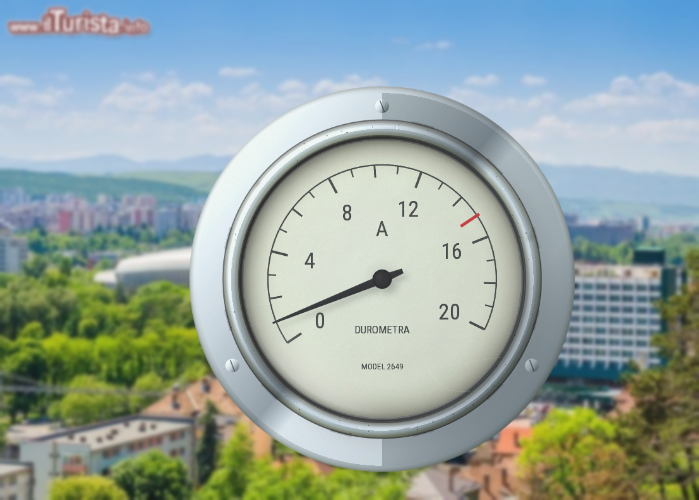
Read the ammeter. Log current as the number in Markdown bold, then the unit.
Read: **1** A
